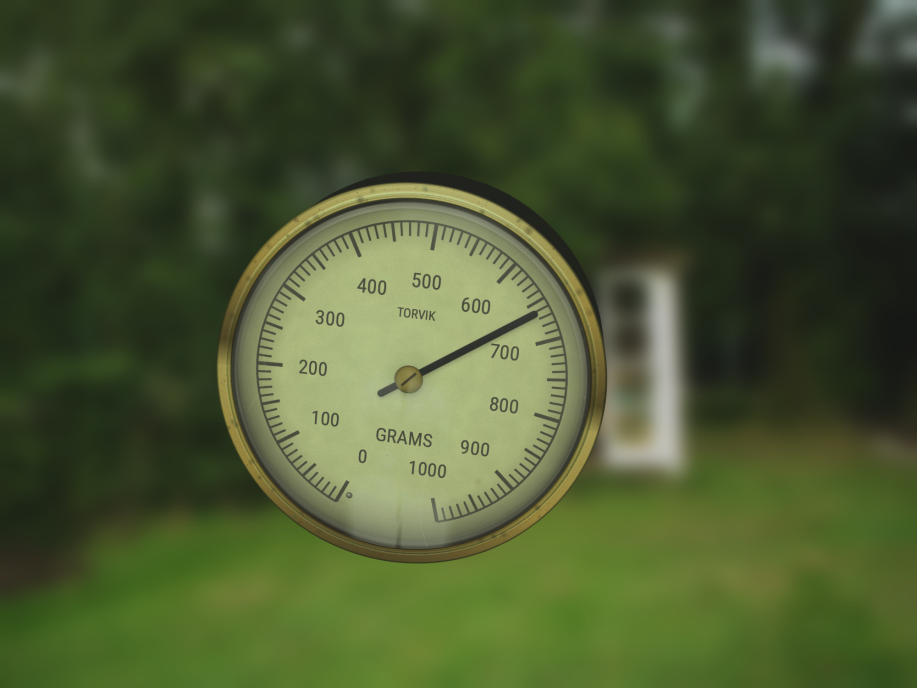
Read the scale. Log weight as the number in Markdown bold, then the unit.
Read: **660** g
